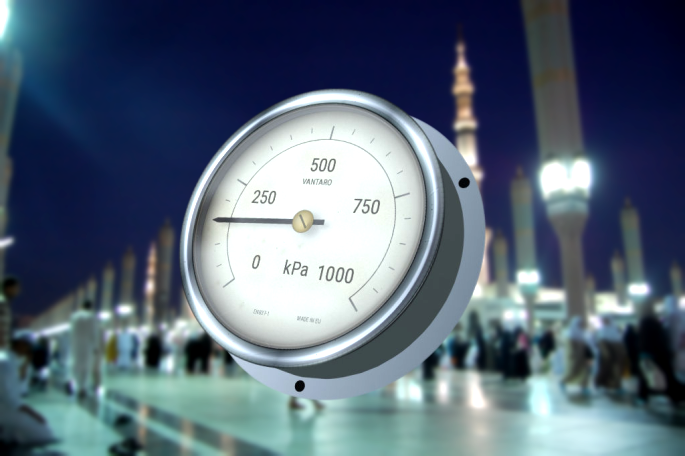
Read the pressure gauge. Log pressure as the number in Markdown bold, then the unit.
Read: **150** kPa
